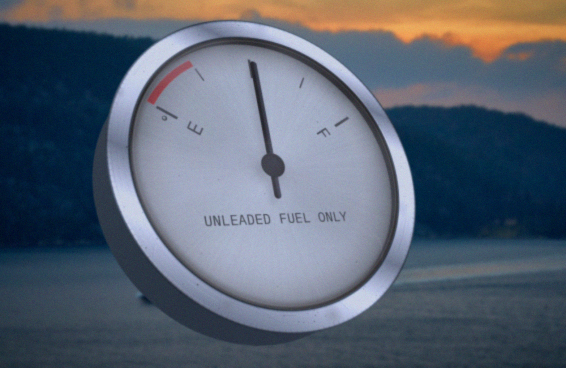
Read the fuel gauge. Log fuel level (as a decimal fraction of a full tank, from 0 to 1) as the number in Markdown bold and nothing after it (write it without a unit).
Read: **0.5**
